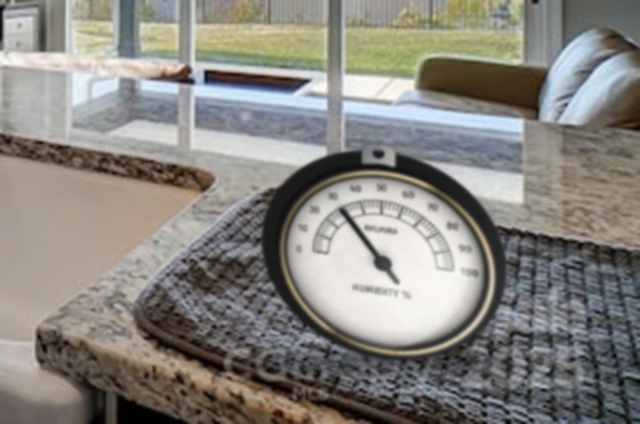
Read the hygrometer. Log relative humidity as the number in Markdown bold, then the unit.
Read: **30** %
